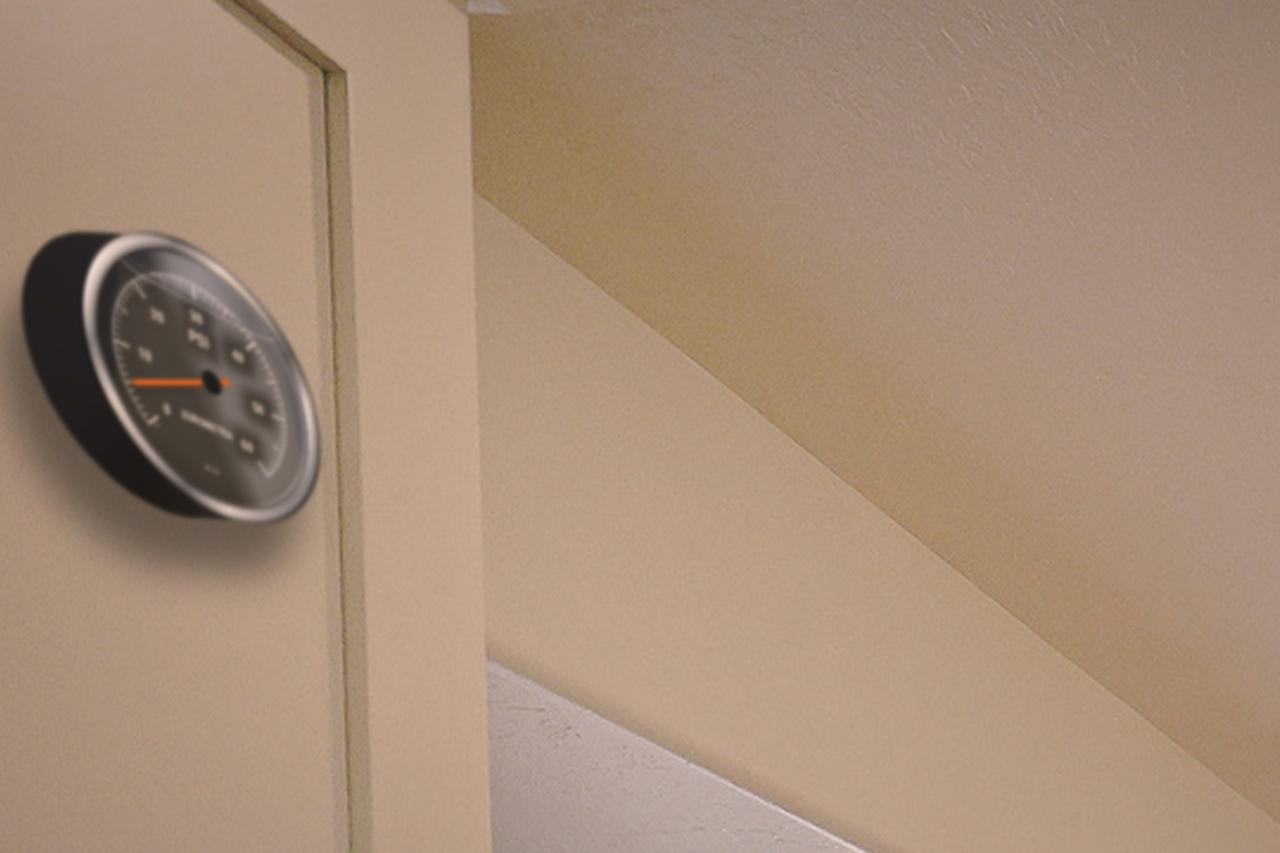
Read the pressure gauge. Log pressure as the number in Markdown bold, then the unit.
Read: **5** psi
